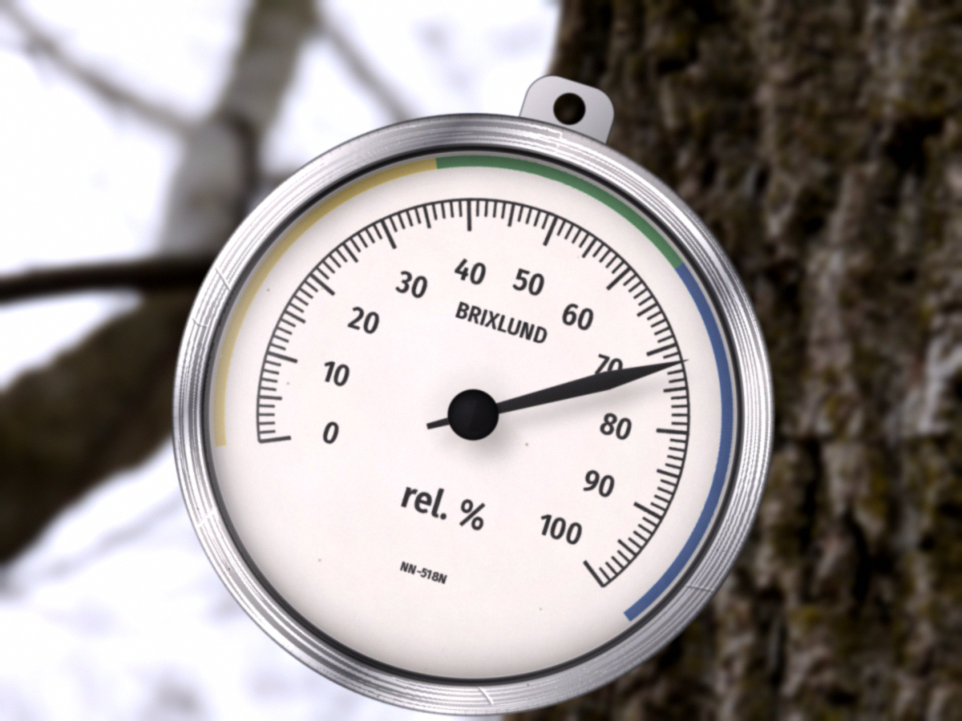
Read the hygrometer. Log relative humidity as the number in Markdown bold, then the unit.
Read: **72** %
